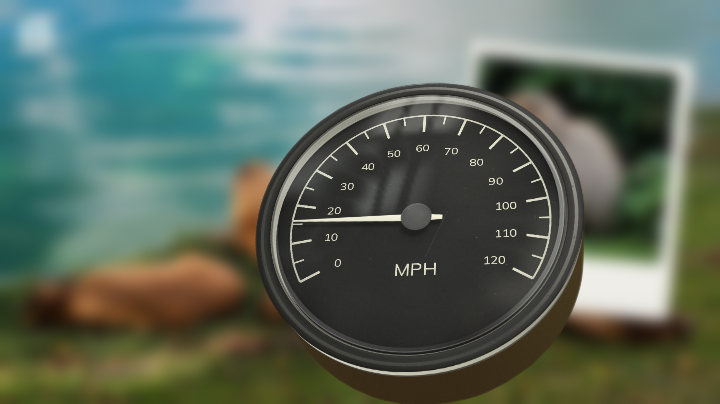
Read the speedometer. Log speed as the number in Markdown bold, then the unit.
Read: **15** mph
